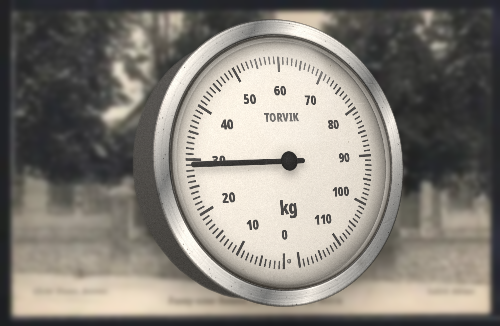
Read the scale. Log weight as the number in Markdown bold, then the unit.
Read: **29** kg
